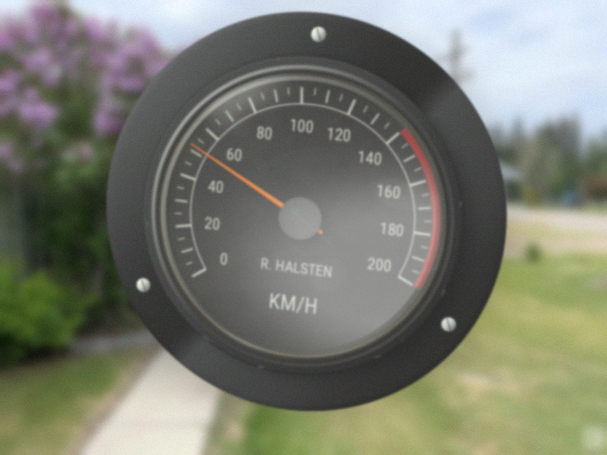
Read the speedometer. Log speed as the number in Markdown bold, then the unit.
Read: **52.5** km/h
